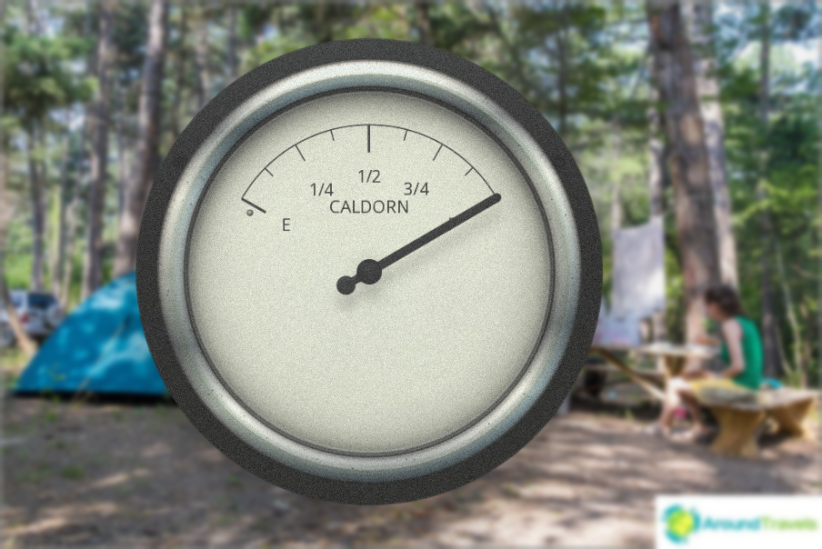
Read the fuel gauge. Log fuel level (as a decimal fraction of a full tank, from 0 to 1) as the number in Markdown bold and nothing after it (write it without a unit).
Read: **1**
